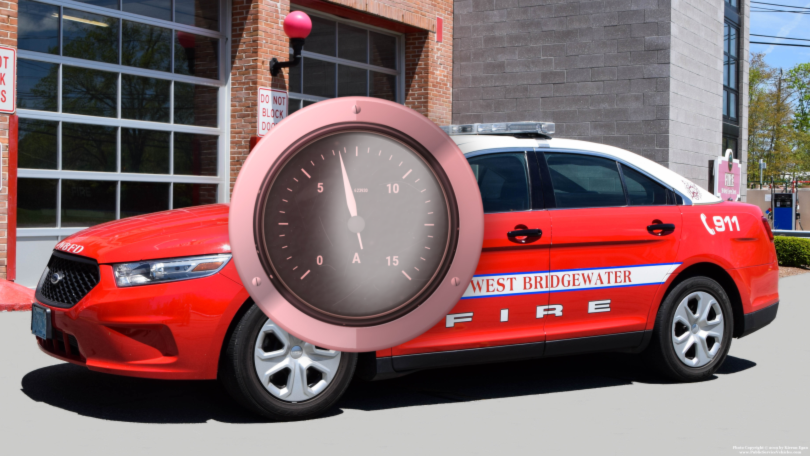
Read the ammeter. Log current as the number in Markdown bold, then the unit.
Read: **6.75** A
